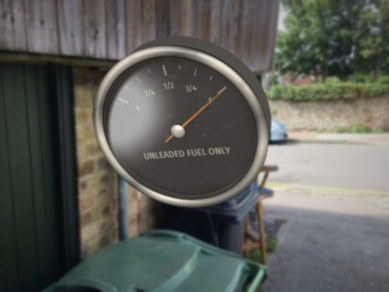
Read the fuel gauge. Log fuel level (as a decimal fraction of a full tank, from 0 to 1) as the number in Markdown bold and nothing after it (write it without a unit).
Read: **1**
